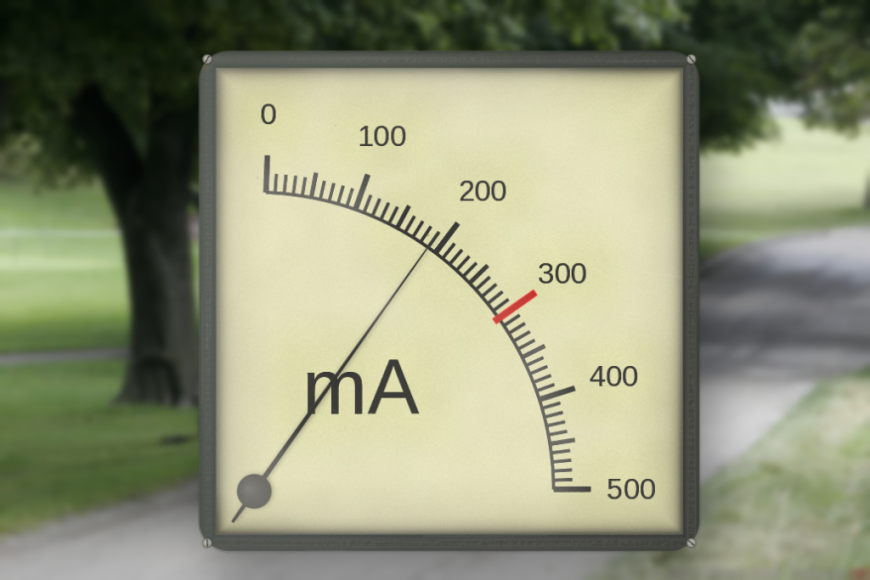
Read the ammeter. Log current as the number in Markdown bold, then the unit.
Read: **190** mA
